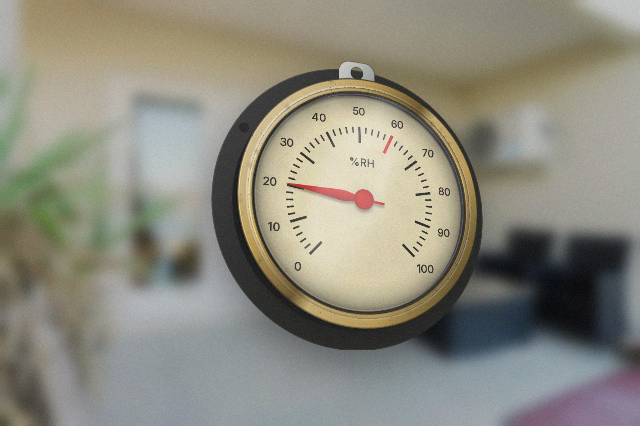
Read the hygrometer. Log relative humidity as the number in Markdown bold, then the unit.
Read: **20** %
